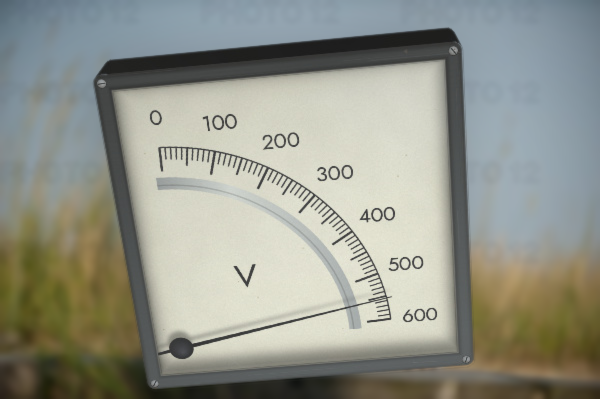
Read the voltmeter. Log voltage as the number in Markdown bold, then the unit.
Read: **550** V
